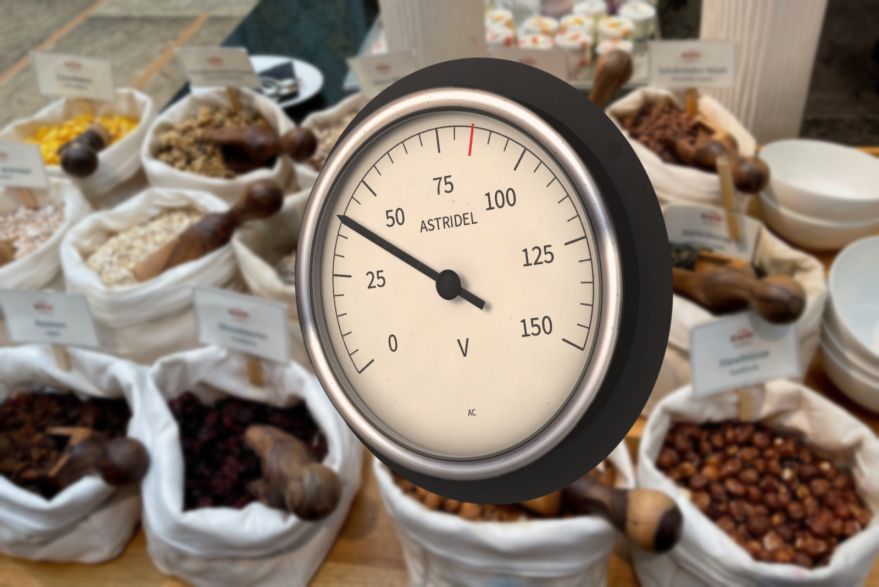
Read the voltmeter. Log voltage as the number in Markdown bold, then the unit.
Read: **40** V
